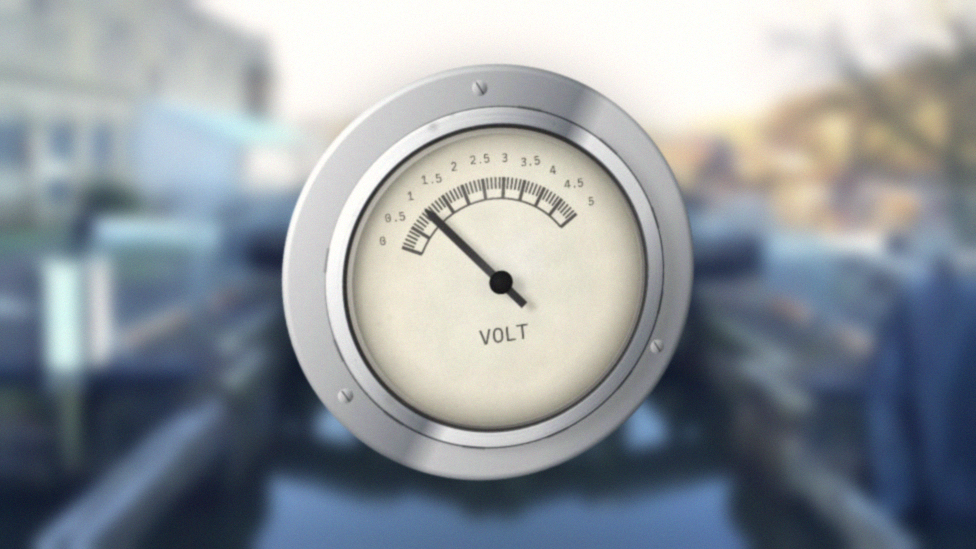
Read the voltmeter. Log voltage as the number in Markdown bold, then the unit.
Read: **1** V
